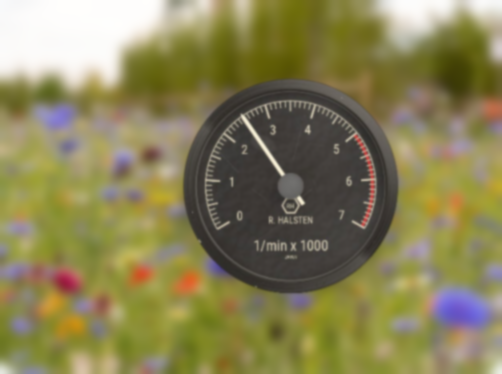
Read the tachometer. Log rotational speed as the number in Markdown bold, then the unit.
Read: **2500** rpm
